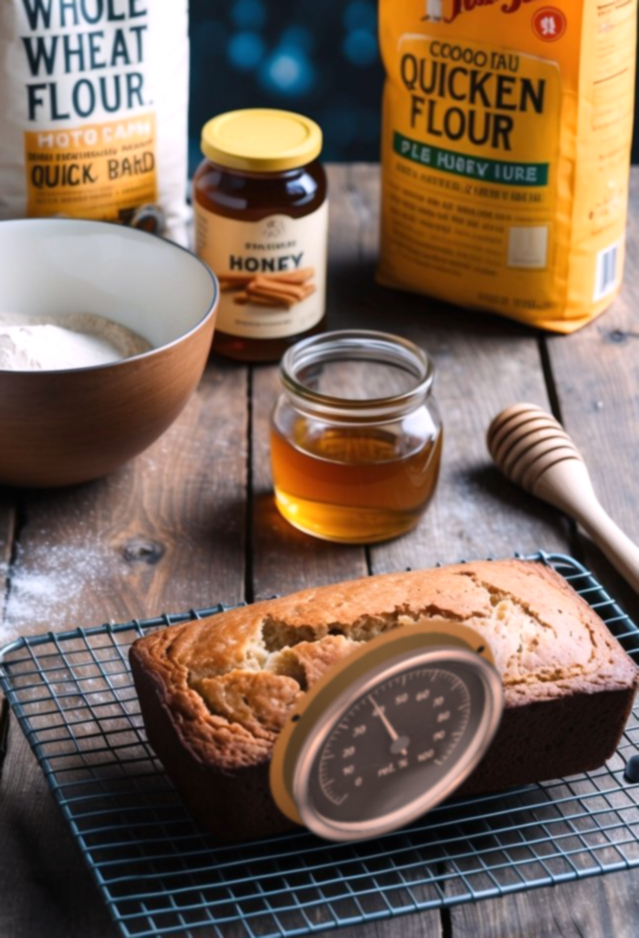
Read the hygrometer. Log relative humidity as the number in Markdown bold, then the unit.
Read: **40** %
